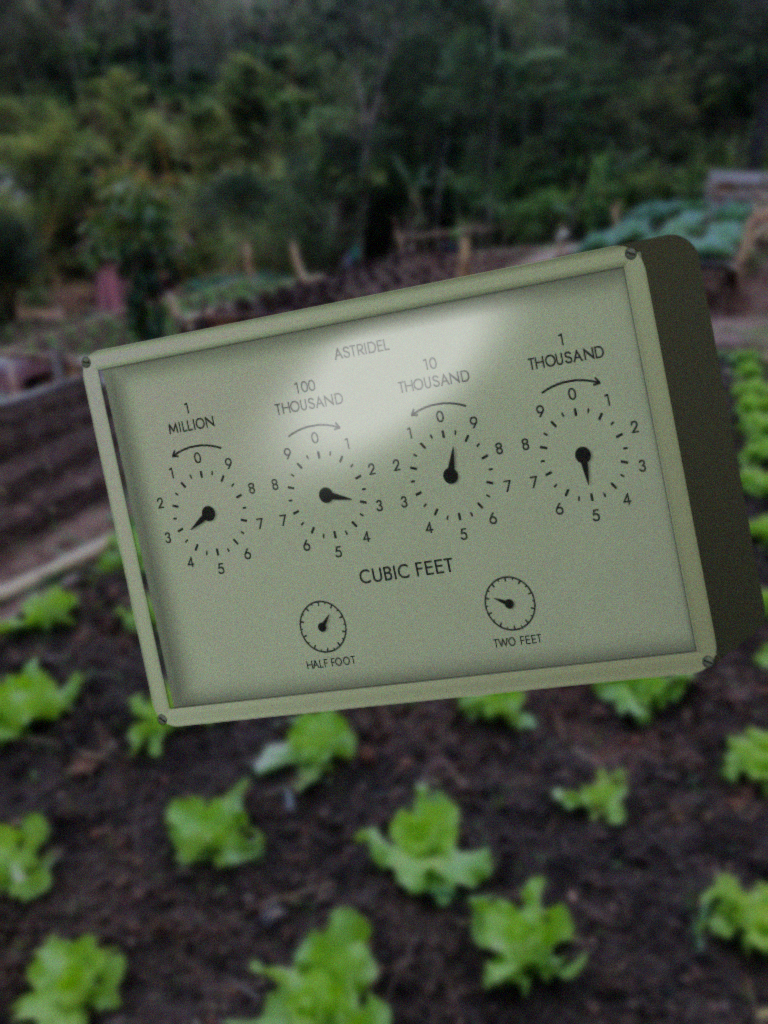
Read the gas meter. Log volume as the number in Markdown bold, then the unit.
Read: **329500** ft³
